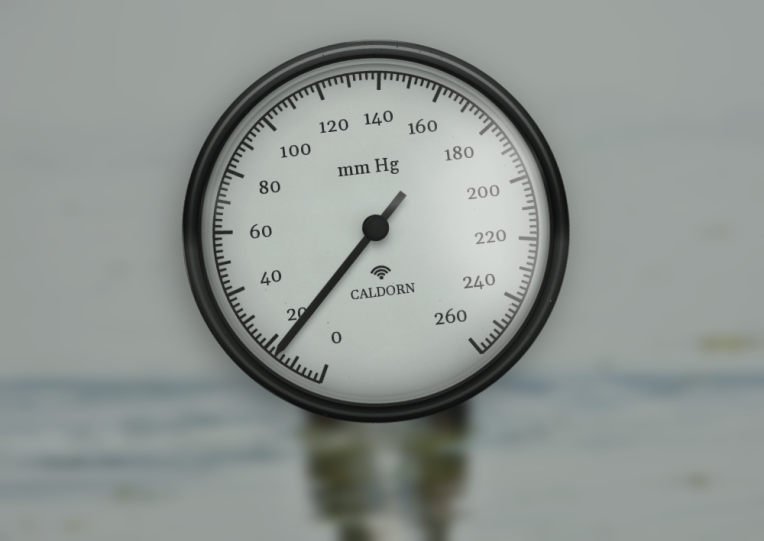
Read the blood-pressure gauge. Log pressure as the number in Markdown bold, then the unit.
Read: **16** mmHg
